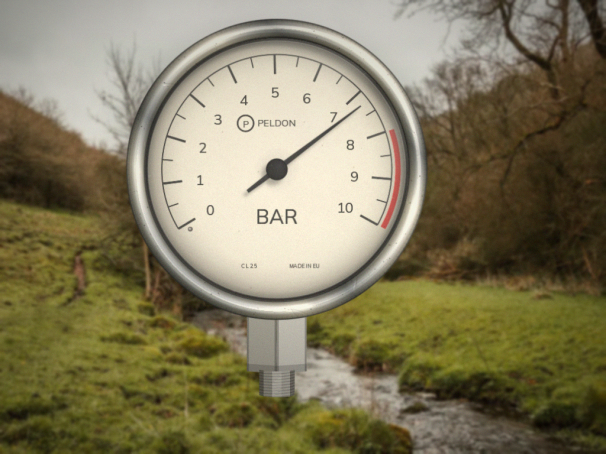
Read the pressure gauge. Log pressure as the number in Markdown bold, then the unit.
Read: **7.25** bar
